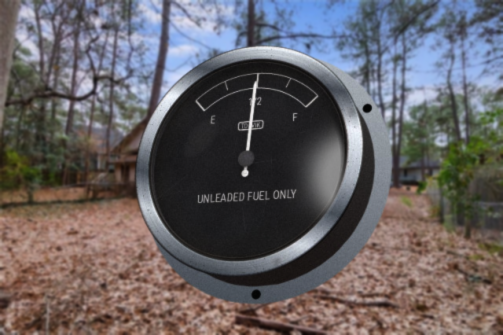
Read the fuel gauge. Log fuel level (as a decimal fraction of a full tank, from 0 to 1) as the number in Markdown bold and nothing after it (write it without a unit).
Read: **0.5**
